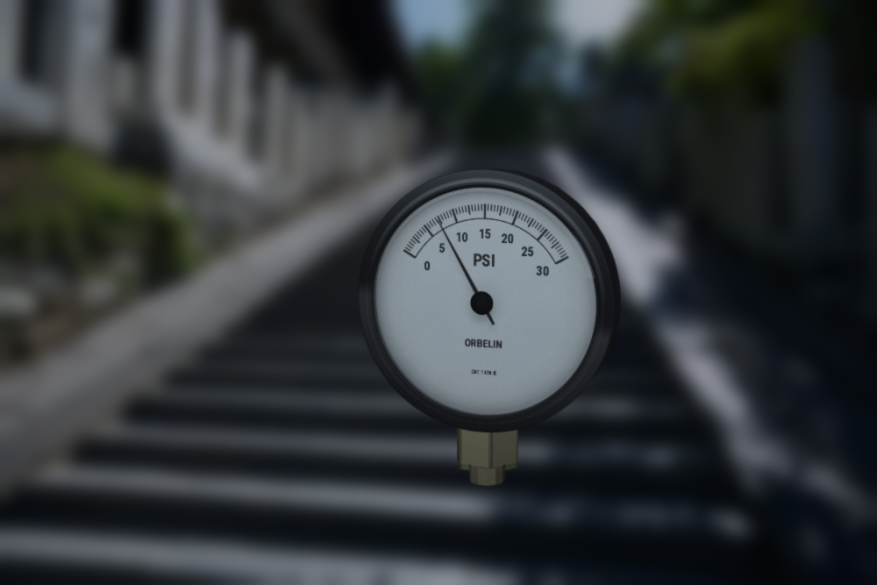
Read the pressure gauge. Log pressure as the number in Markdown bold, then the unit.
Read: **7.5** psi
